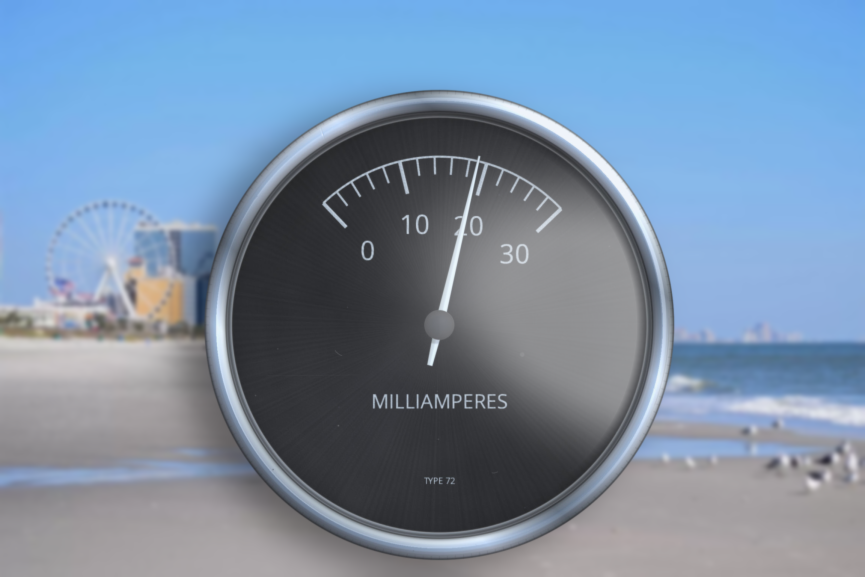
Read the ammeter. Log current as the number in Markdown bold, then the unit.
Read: **19** mA
